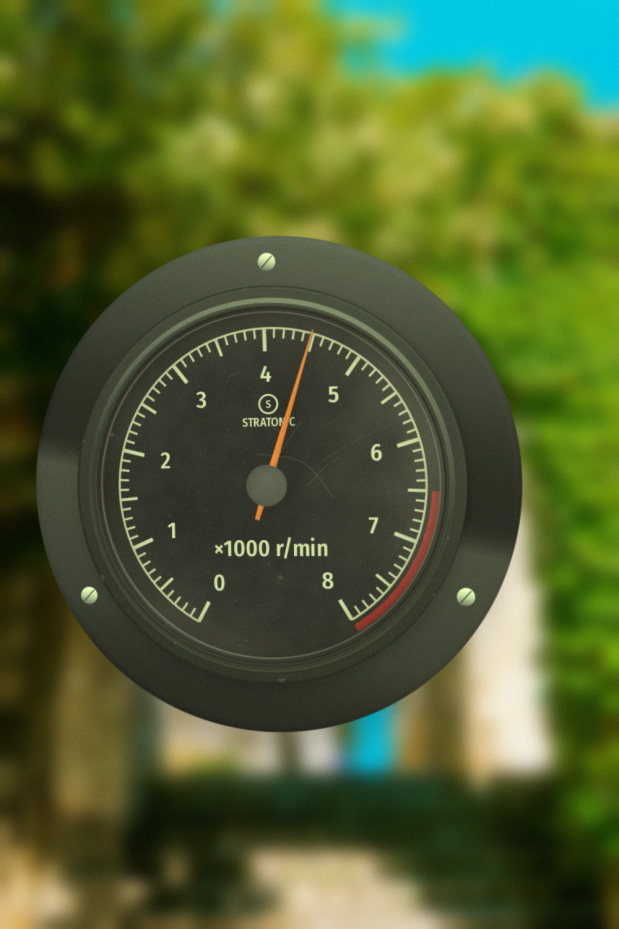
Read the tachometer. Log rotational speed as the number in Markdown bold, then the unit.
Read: **4500** rpm
